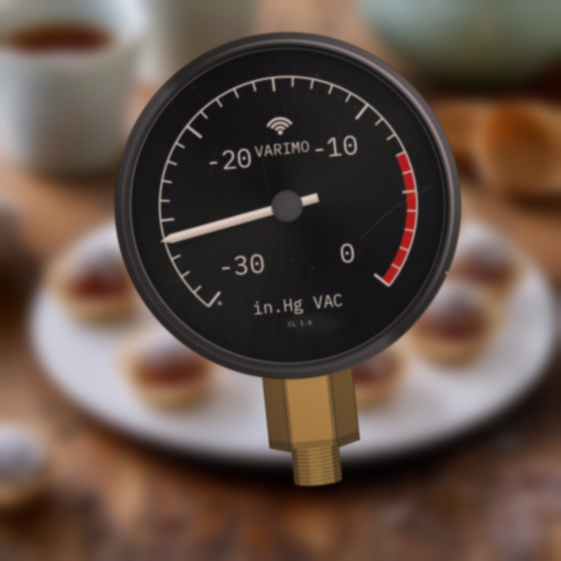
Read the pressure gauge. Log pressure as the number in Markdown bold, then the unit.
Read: **-26** inHg
